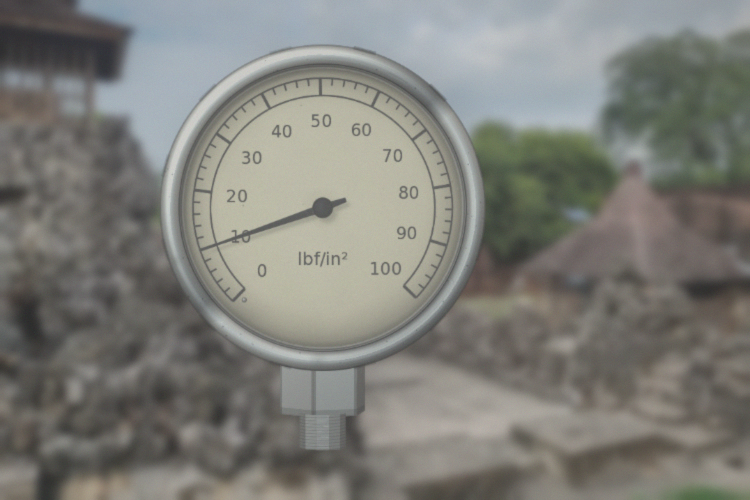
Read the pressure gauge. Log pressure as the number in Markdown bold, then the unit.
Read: **10** psi
